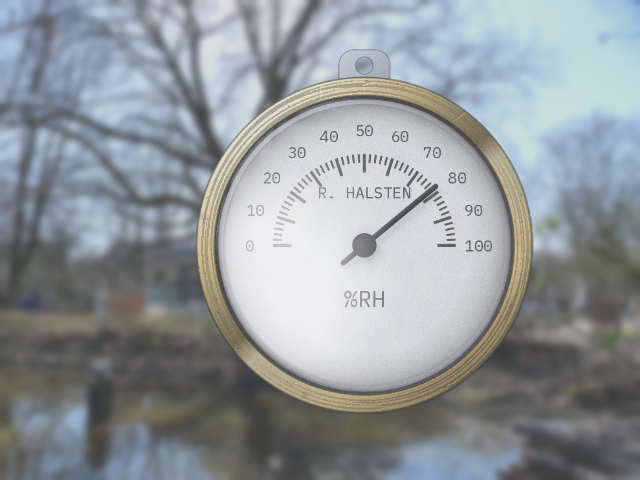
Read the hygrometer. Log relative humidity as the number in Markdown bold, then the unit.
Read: **78** %
